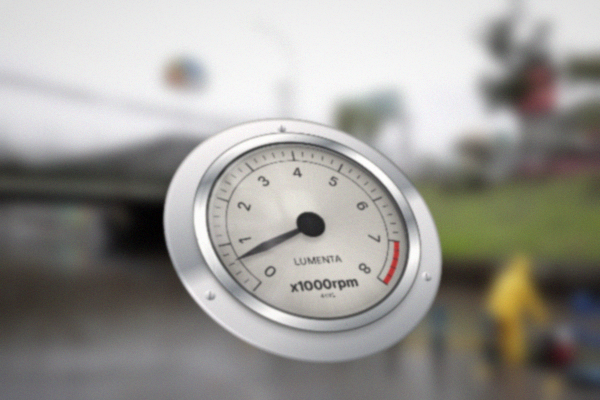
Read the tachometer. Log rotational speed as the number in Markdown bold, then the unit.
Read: **600** rpm
